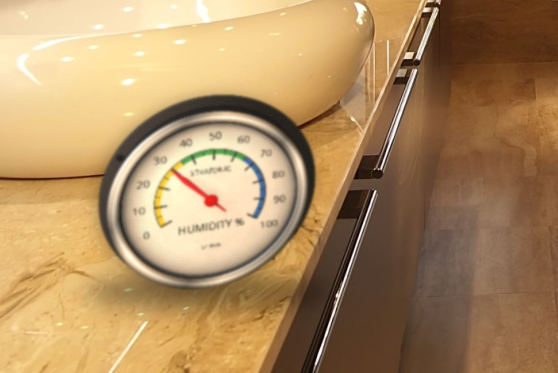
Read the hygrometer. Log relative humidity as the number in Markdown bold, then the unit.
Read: **30** %
